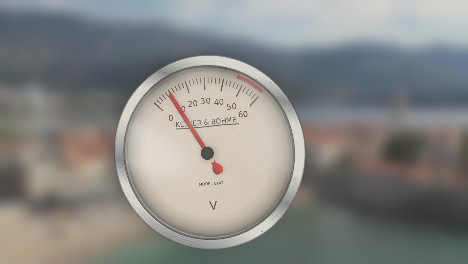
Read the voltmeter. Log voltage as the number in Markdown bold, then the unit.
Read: **10** V
